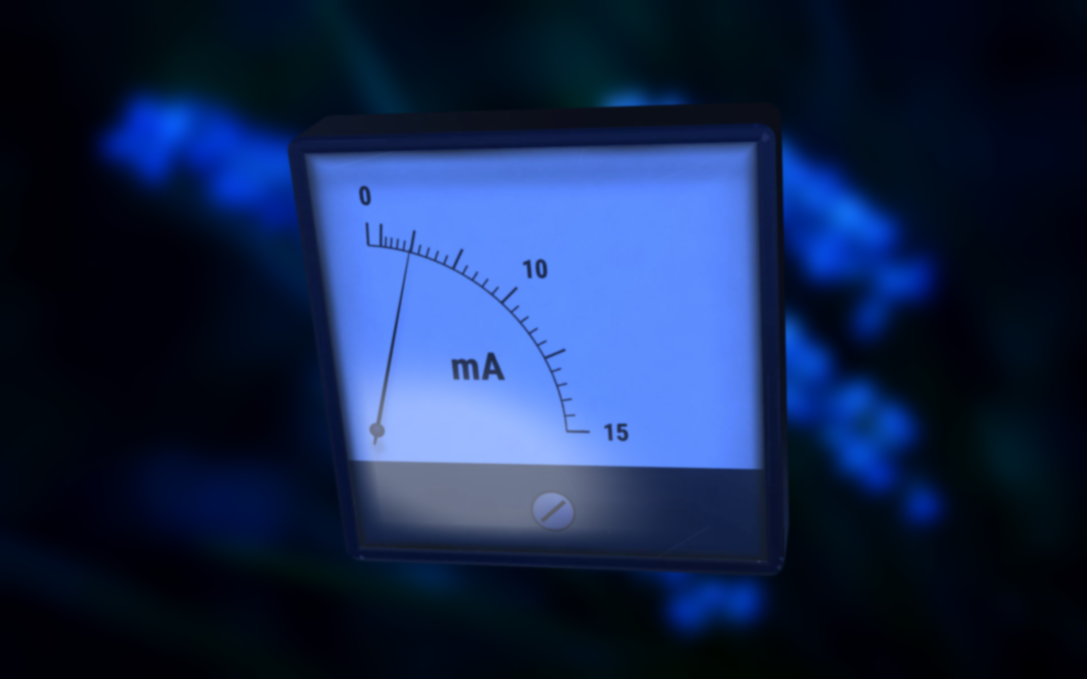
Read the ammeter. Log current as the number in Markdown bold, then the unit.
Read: **5** mA
